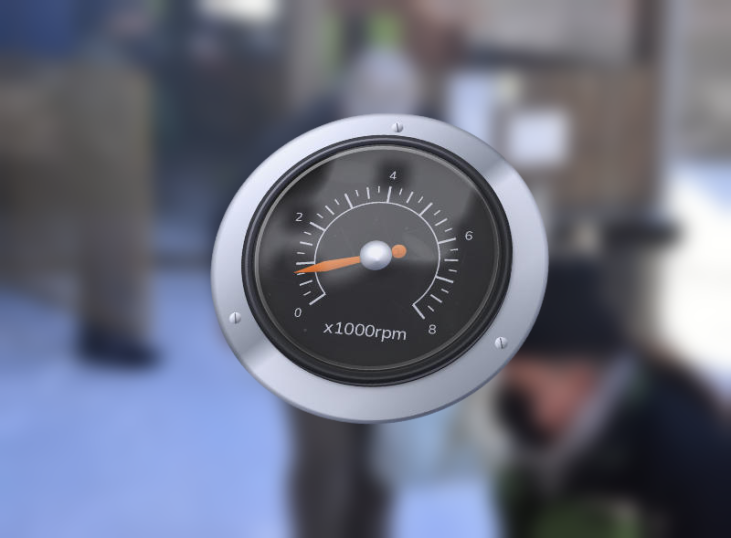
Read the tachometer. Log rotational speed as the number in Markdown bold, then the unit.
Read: **750** rpm
